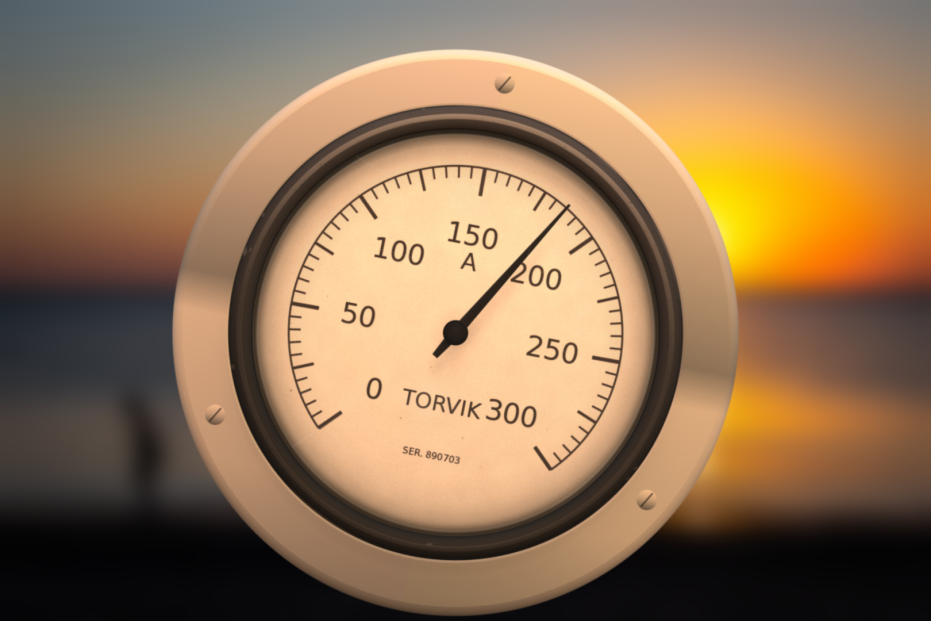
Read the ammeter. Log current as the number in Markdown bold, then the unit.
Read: **185** A
